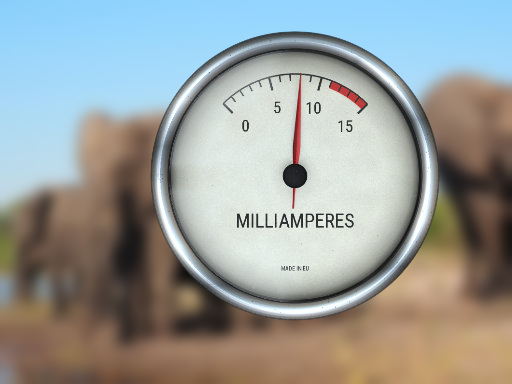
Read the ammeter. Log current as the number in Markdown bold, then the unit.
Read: **8** mA
